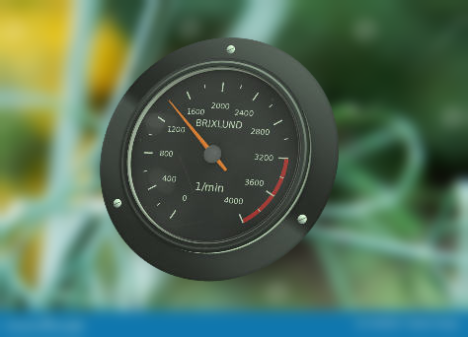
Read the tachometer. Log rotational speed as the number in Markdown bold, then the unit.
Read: **1400** rpm
